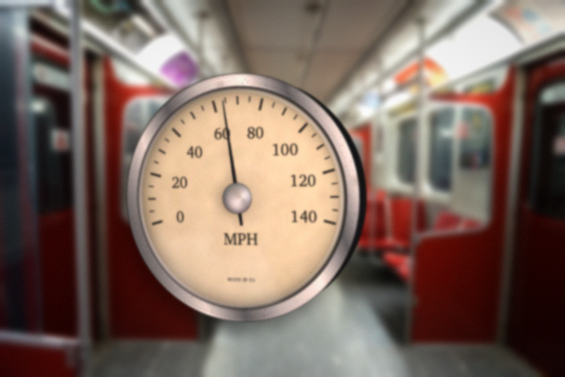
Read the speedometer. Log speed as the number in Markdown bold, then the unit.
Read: **65** mph
